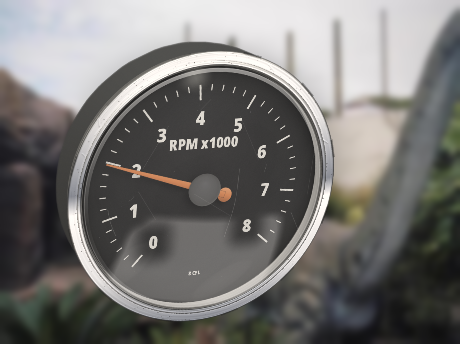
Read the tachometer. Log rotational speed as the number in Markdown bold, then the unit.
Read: **2000** rpm
